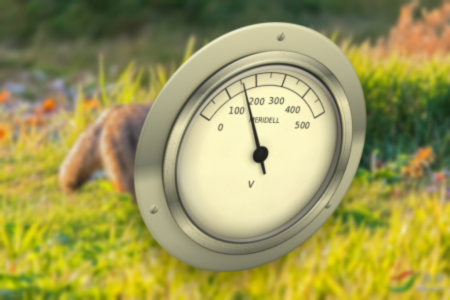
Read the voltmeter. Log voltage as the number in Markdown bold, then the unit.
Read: **150** V
